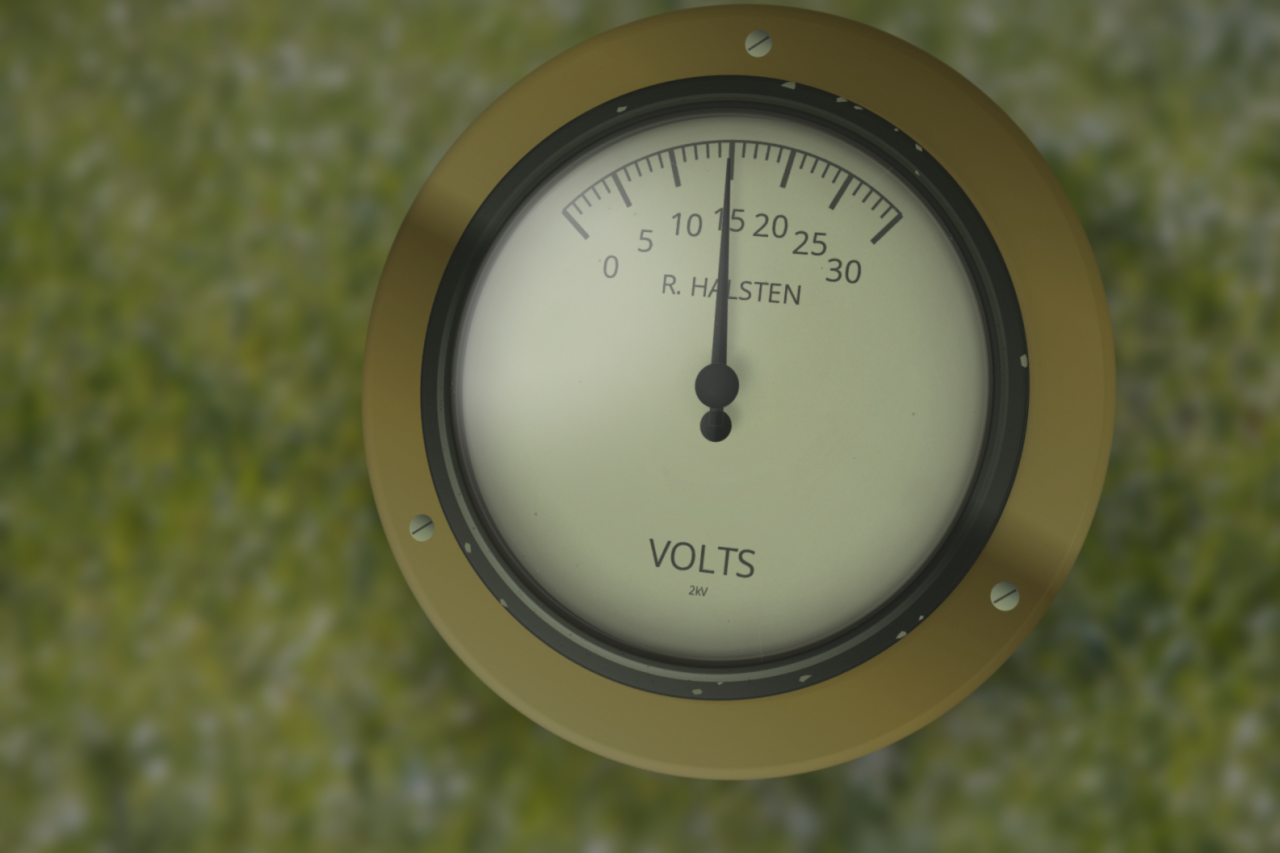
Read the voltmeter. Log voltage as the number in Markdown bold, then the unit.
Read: **15** V
